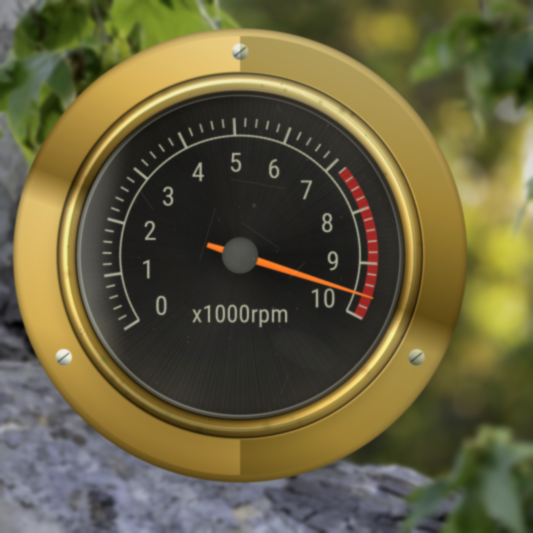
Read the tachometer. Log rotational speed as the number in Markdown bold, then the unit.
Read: **9600** rpm
